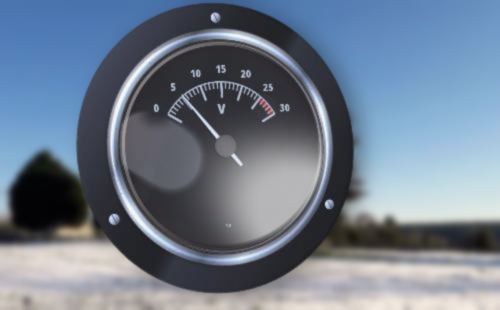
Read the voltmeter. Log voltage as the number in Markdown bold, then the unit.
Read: **5** V
